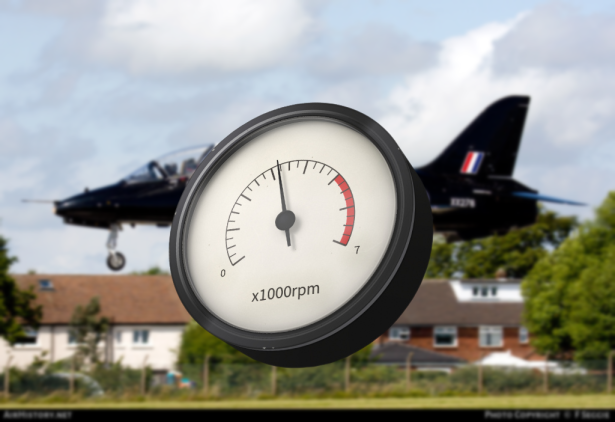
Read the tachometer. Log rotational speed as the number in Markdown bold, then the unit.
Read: **3250** rpm
